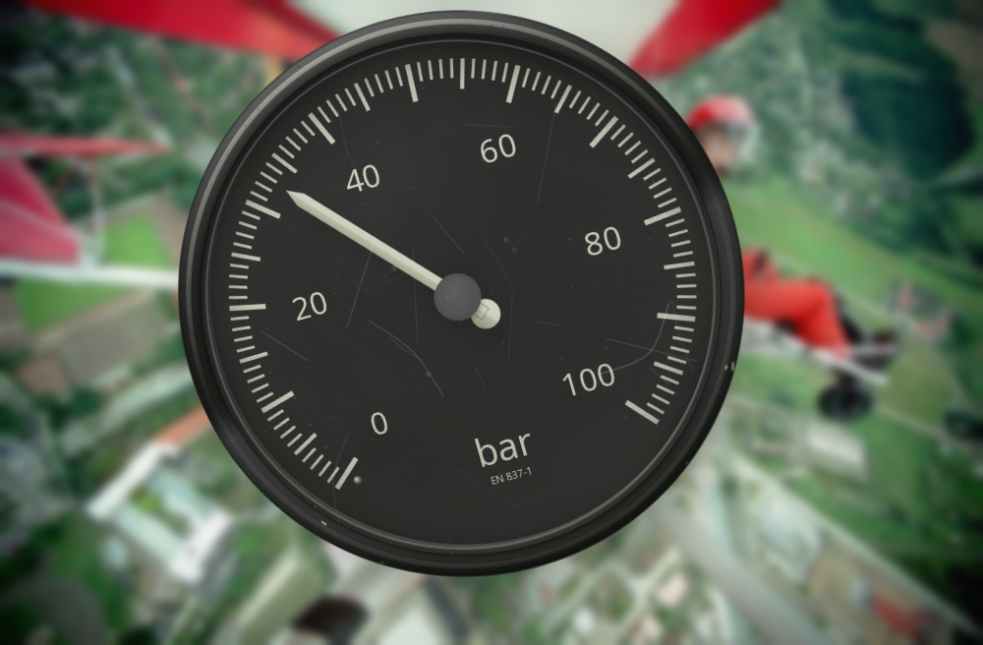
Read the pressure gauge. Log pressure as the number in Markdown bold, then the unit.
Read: **33** bar
